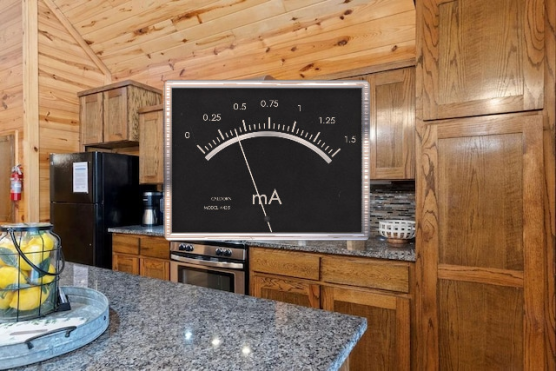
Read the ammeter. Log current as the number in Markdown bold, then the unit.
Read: **0.4** mA
